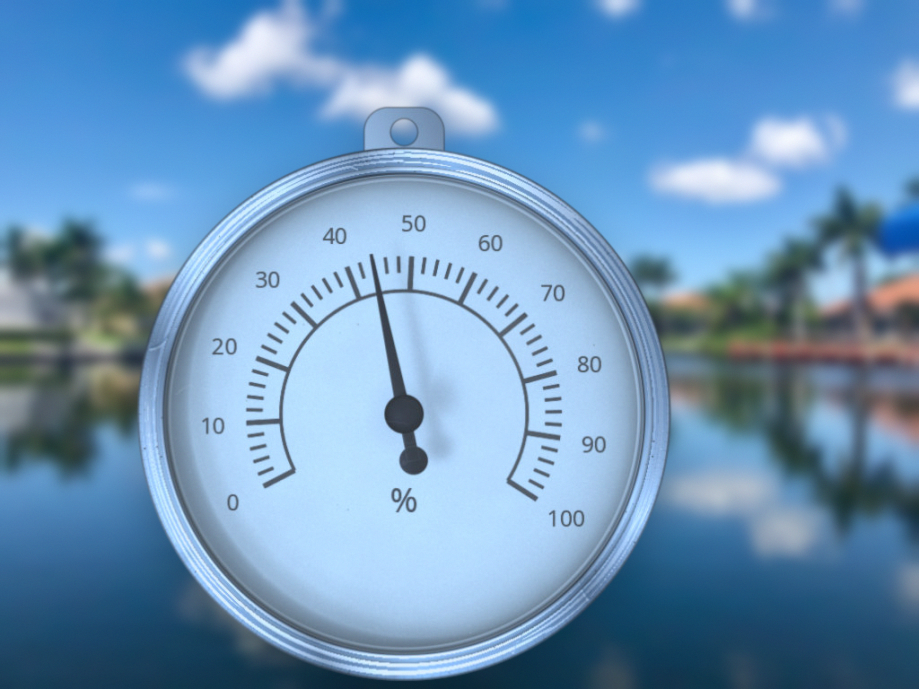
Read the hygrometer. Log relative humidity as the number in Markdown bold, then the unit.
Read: **44** %
